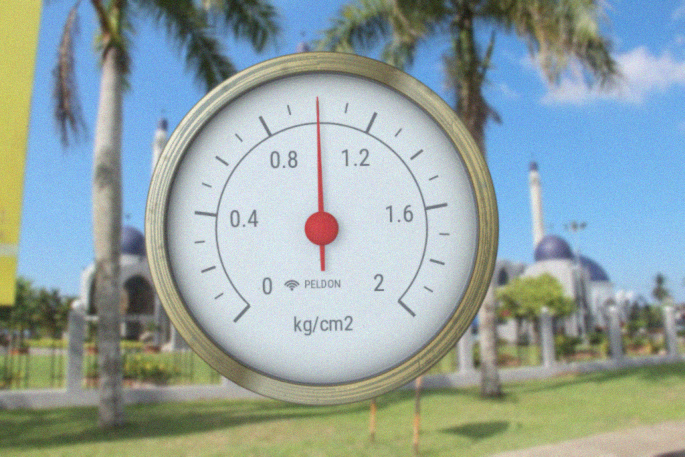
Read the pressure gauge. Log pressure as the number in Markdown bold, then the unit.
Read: **1** kg/cm²
